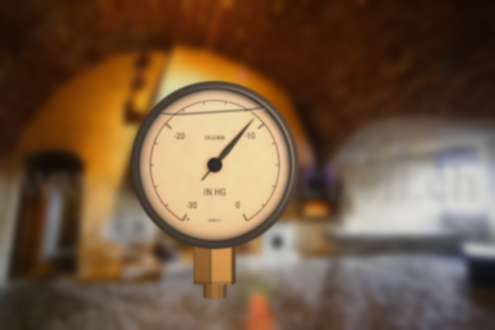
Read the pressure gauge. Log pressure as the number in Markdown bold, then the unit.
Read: **-11** inHg
